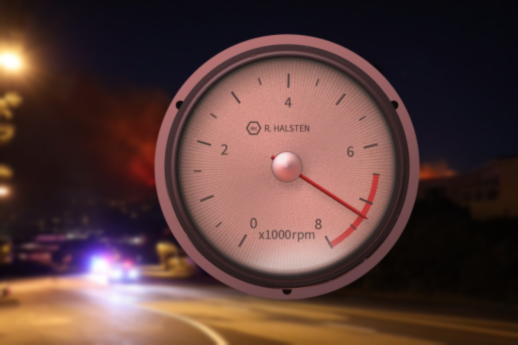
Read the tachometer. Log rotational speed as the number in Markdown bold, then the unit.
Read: **7250** rpm
